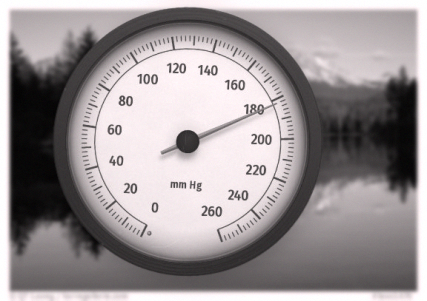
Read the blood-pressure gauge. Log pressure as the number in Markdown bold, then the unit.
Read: **182** mmHg
